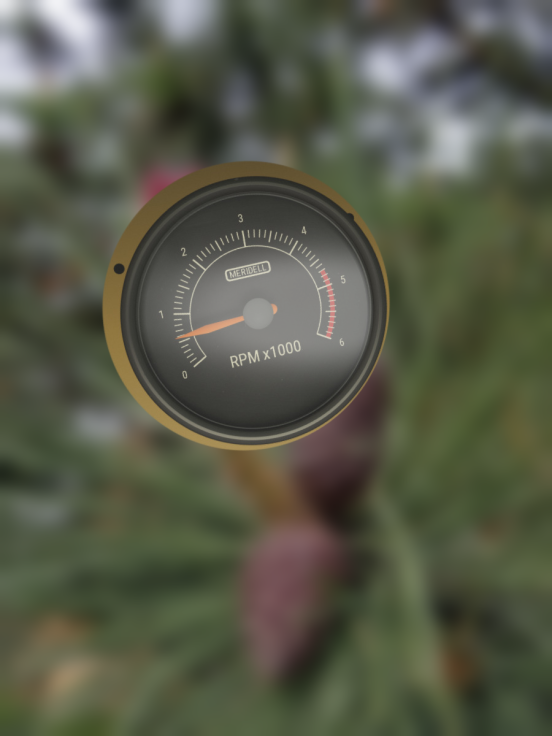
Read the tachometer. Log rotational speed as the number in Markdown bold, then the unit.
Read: **600** rpm
